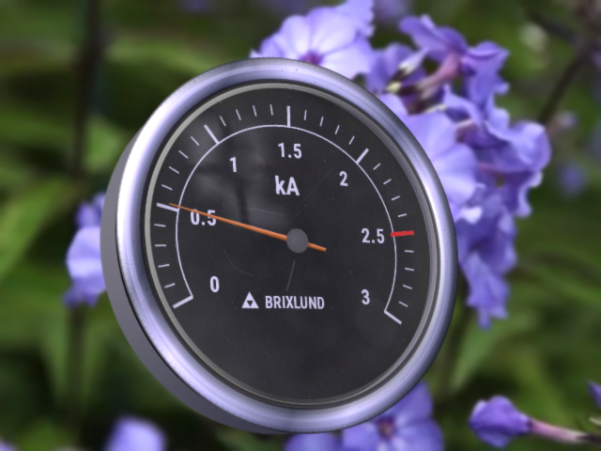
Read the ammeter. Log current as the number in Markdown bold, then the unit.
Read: **0.5** kA
